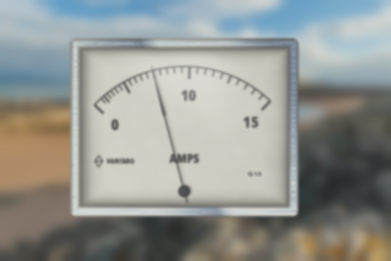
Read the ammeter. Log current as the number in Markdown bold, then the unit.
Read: **7.5** A
